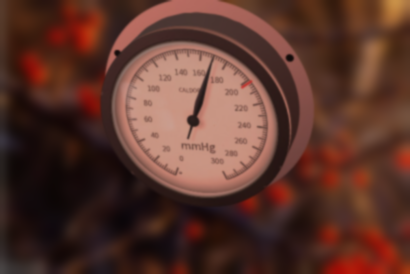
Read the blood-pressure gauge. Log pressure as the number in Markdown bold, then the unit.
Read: **170** mmHg
